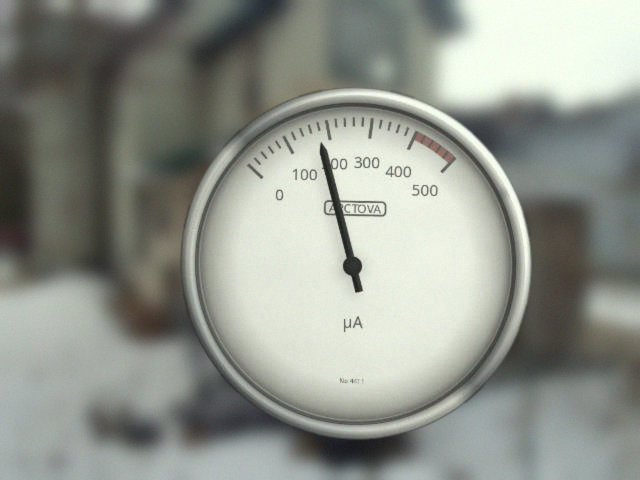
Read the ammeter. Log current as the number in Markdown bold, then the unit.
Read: **180** µA
